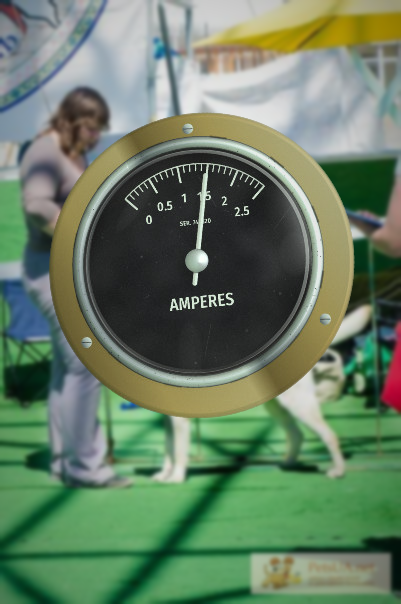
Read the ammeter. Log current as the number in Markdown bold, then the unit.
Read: **1.5** A
